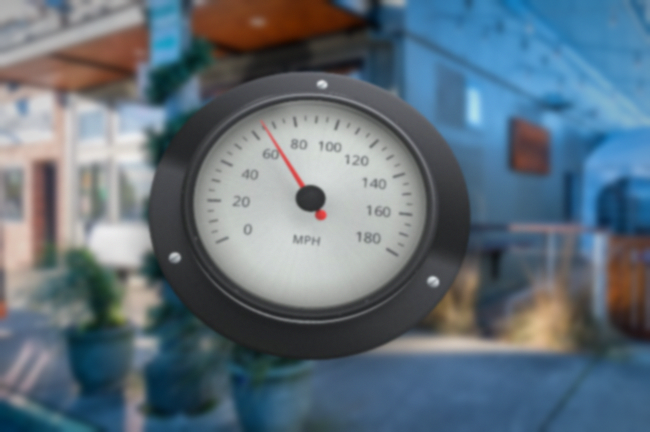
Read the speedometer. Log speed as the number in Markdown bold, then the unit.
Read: **65** mph
